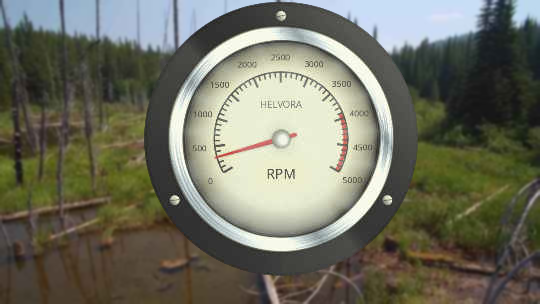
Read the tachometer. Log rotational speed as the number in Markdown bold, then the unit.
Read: **300** rpm
